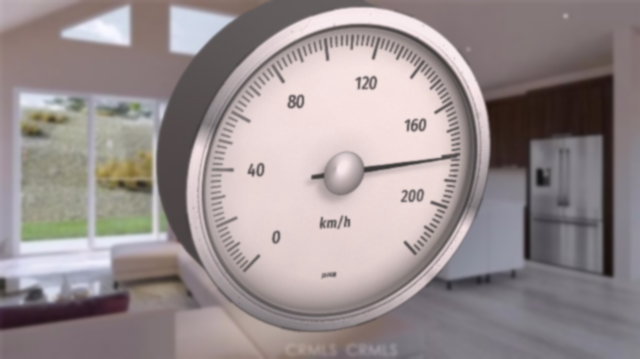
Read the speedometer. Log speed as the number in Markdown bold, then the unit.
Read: **180** km/h
